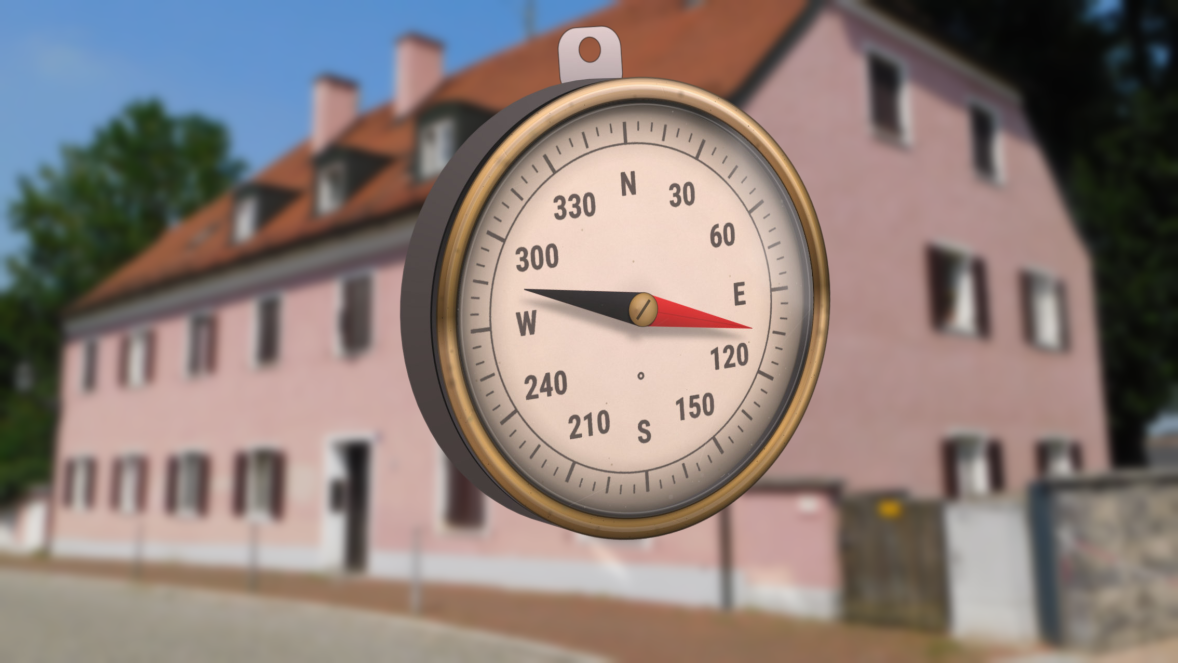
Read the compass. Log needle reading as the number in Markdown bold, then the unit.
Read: **105** °
